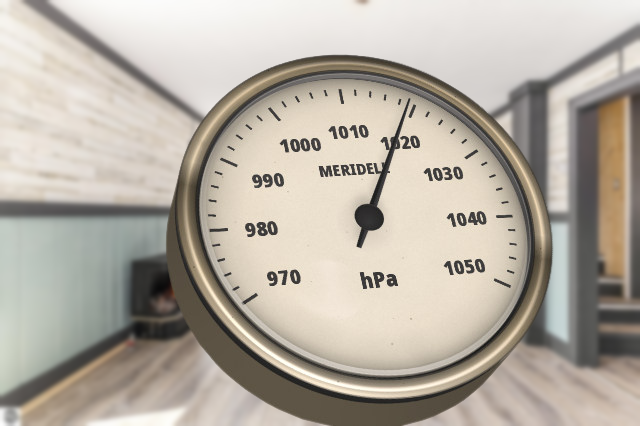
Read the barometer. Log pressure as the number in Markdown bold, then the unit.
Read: **1019** hPa
